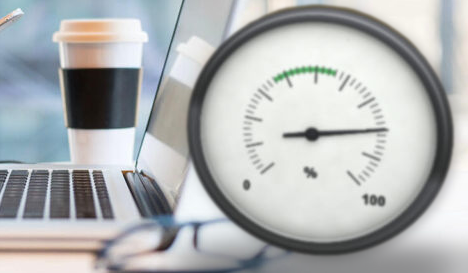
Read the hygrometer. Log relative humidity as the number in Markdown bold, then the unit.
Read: **80** %
